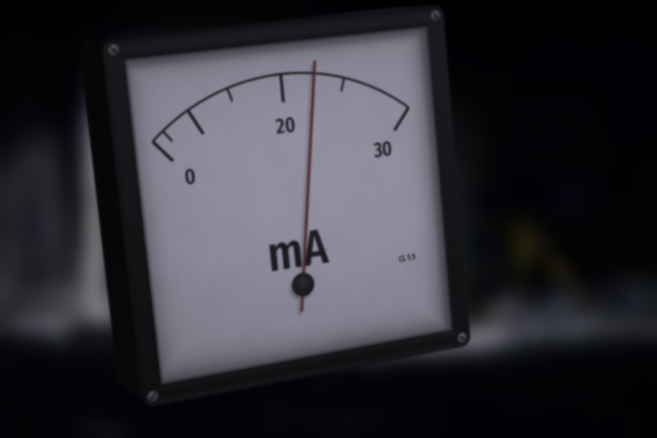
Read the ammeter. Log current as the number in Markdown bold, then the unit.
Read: **22.5** mA
